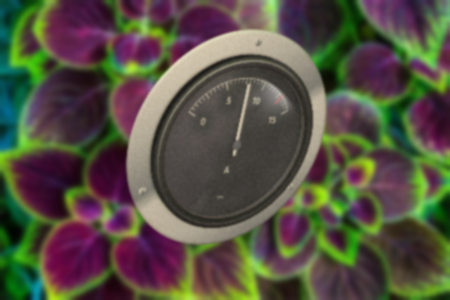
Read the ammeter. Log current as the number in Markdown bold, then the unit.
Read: **7.5** A
